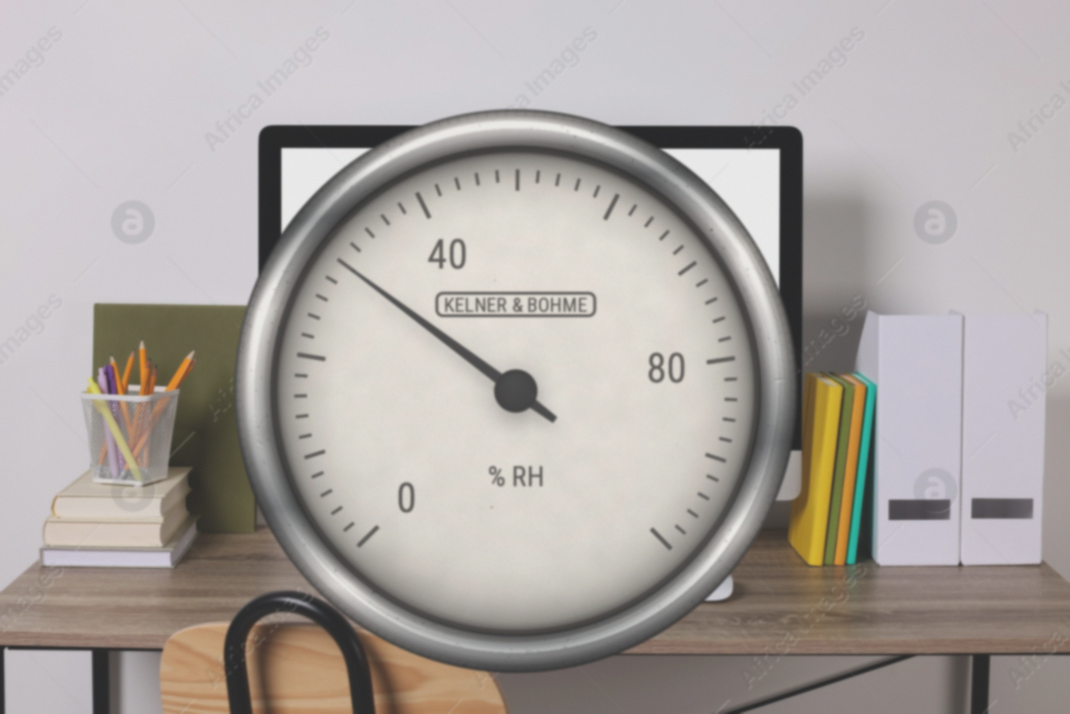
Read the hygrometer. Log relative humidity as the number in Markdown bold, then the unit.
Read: **30** %
